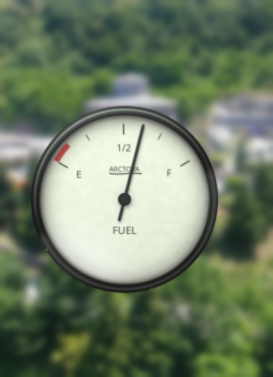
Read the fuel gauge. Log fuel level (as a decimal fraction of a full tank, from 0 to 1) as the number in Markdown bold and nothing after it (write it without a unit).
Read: **0.625**
